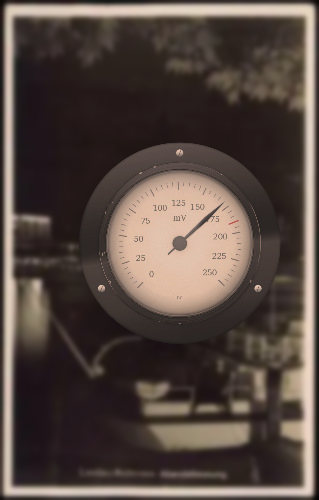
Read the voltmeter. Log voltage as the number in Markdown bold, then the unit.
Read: **170** mV
